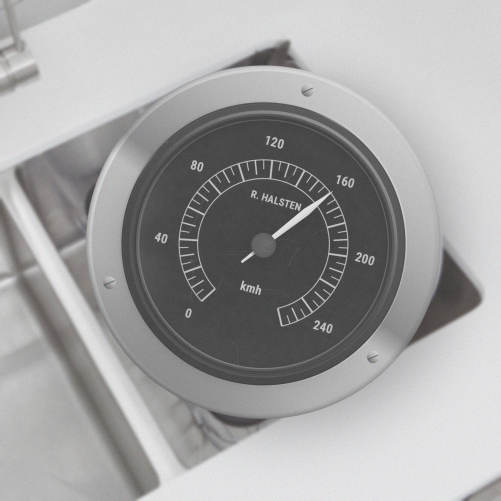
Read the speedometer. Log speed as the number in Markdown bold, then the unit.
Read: **160** km/h
